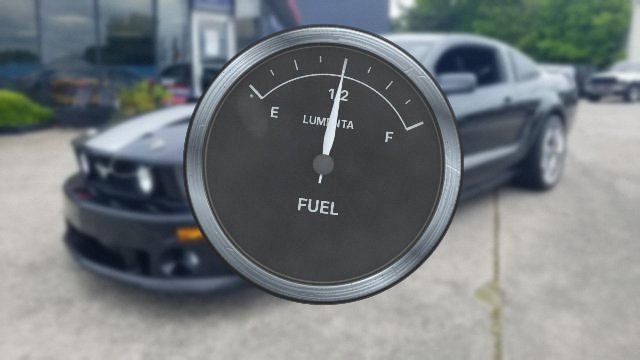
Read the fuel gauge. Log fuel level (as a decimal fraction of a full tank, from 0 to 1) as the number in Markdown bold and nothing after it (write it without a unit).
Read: **0.5**
